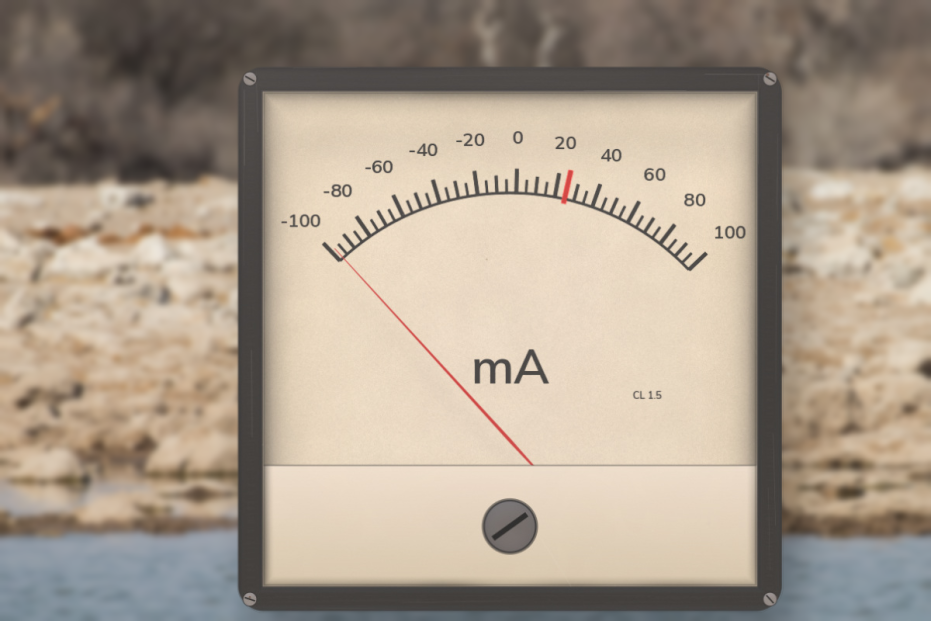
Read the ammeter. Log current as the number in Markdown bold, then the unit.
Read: **-97.5** mA
